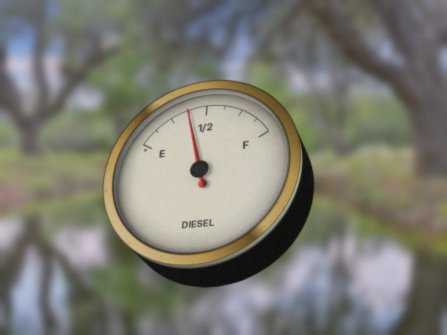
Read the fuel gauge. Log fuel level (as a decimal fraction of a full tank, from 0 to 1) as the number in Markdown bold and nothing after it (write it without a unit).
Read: **0.375**
